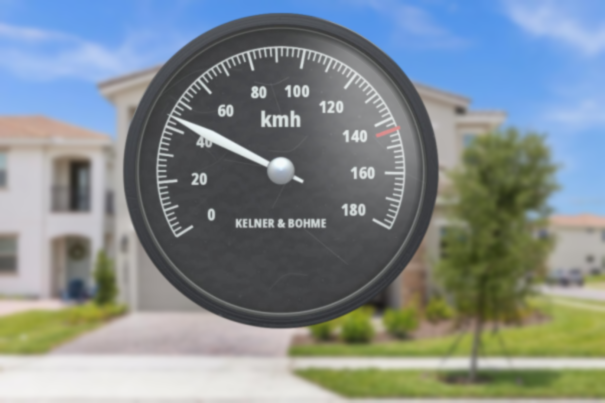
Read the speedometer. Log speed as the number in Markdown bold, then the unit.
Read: **44** km/h
